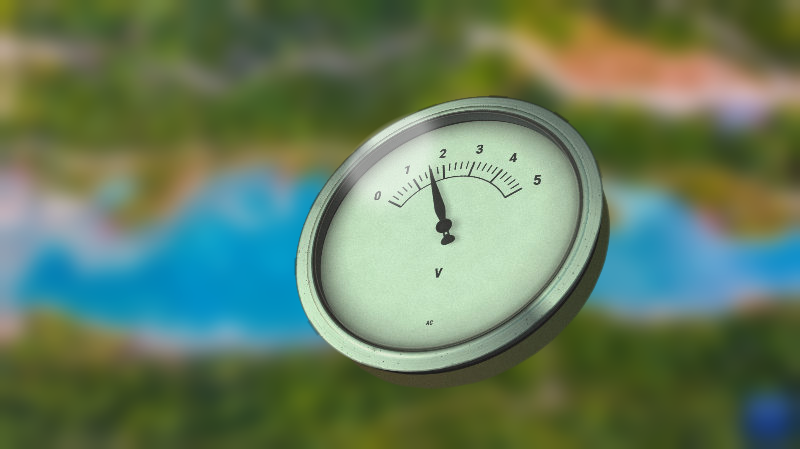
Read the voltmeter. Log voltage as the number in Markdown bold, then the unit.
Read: **1.6** V
